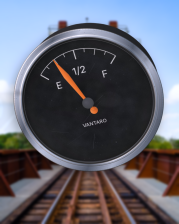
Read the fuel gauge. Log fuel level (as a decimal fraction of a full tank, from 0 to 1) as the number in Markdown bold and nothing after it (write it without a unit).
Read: **0.25**
